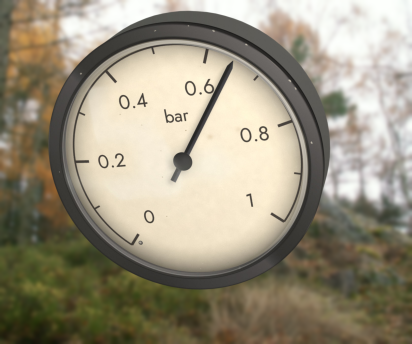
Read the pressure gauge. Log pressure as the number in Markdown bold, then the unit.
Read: **0.65** bar
